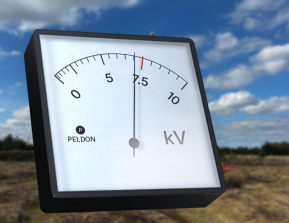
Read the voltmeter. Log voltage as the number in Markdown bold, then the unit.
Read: **7** kV
